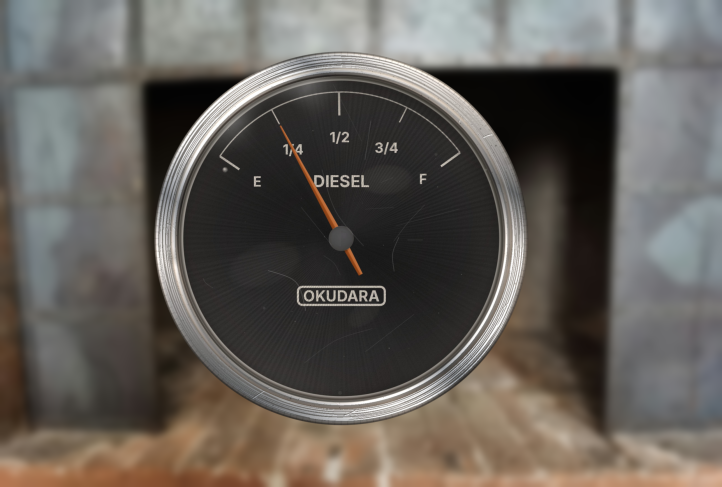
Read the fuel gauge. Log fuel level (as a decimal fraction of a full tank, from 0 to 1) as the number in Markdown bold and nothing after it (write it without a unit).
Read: **0.25**
